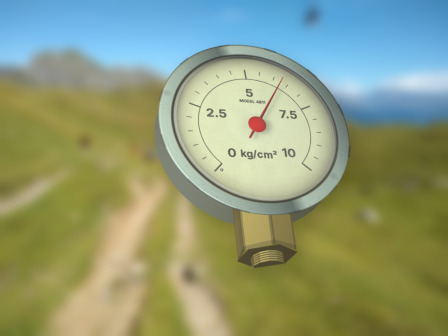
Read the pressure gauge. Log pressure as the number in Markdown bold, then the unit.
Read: **6.25** kg/cm²
